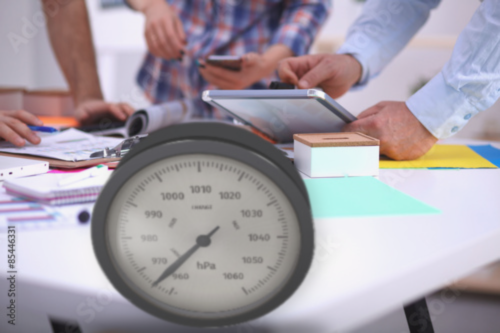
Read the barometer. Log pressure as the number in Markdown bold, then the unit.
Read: **965** hPa
